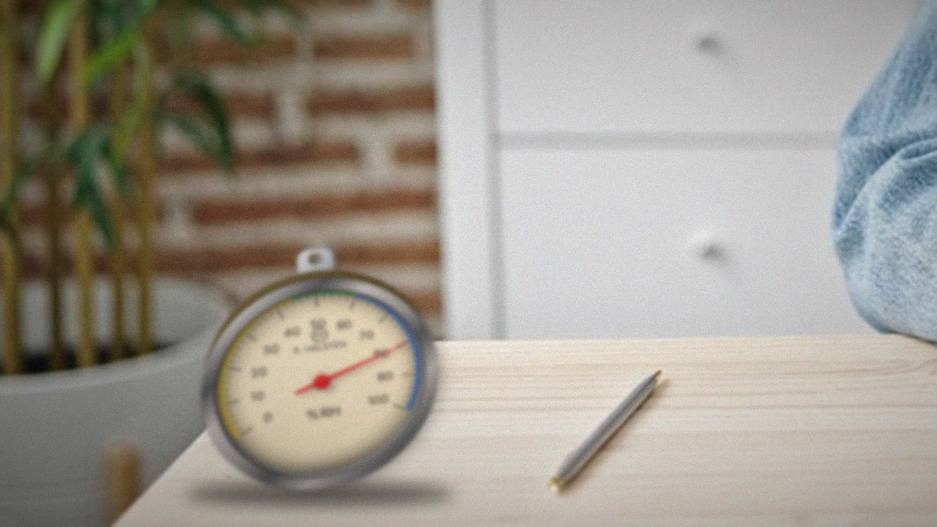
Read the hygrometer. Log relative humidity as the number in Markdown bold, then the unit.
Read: **80** %
